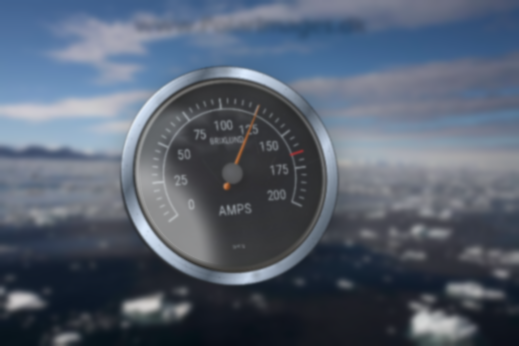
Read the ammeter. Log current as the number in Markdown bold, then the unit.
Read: **125** A
